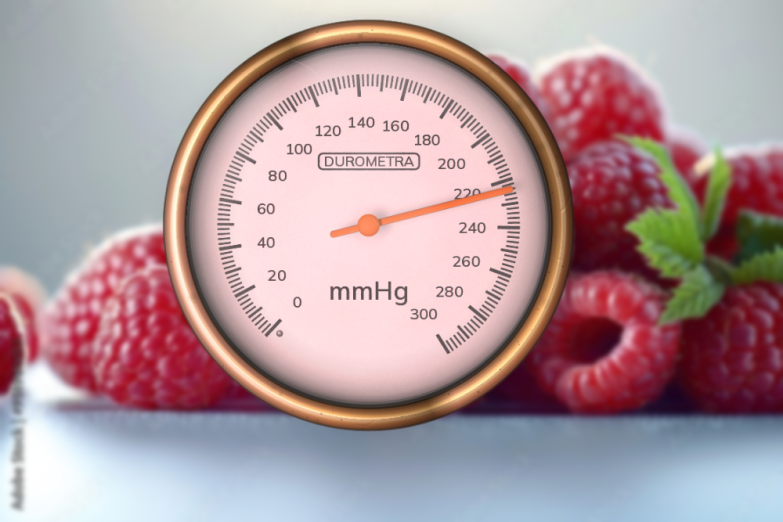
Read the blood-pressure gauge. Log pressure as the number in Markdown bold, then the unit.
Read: **224** mmHg
